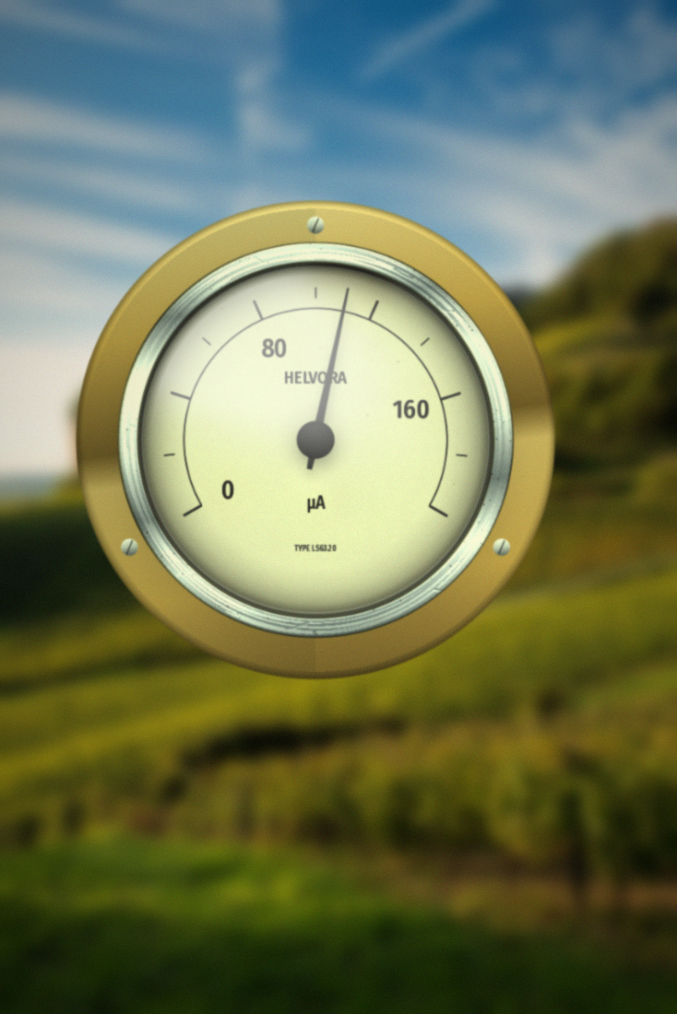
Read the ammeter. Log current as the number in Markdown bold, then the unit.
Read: **110** µA
